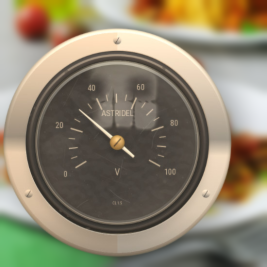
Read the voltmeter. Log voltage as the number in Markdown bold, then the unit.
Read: **30** V
